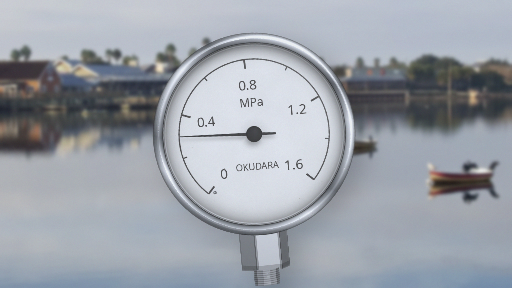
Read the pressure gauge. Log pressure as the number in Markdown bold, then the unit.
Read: **0.3** MPa
